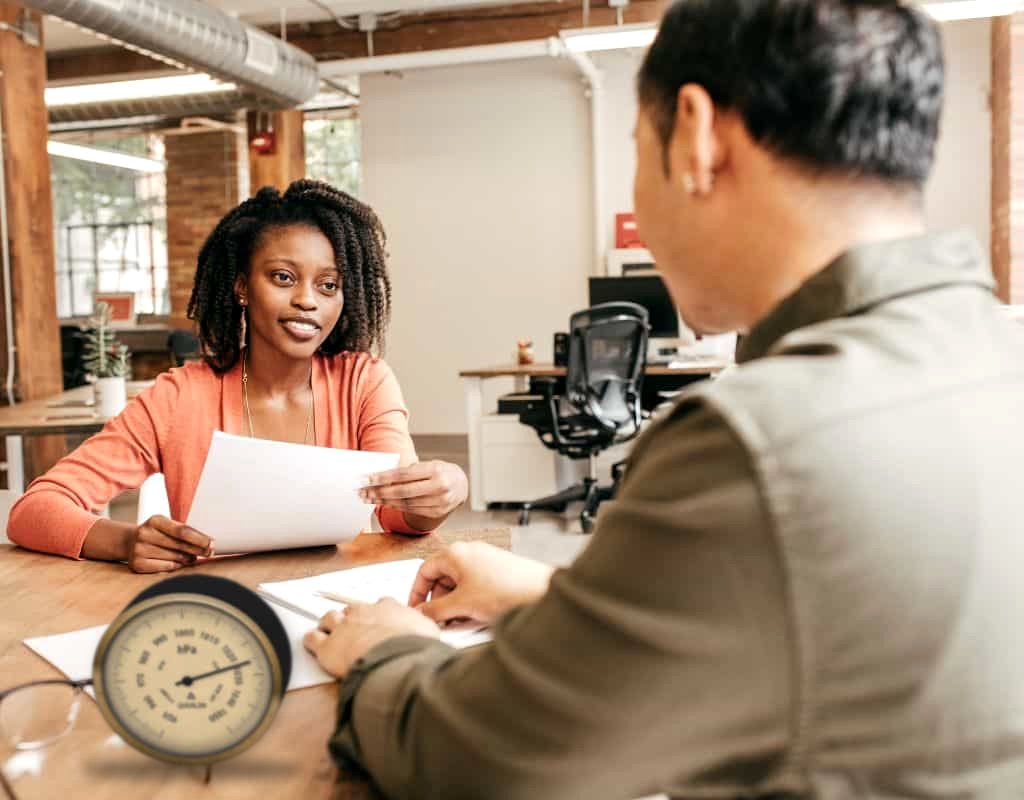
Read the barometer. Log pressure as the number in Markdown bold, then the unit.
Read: **1025** hPa
